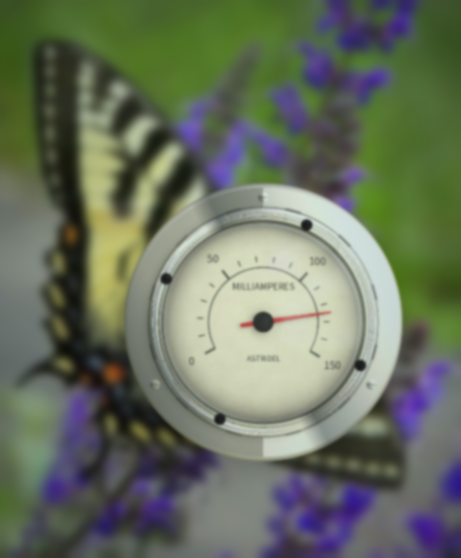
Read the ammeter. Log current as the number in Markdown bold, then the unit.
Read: **125** mA
